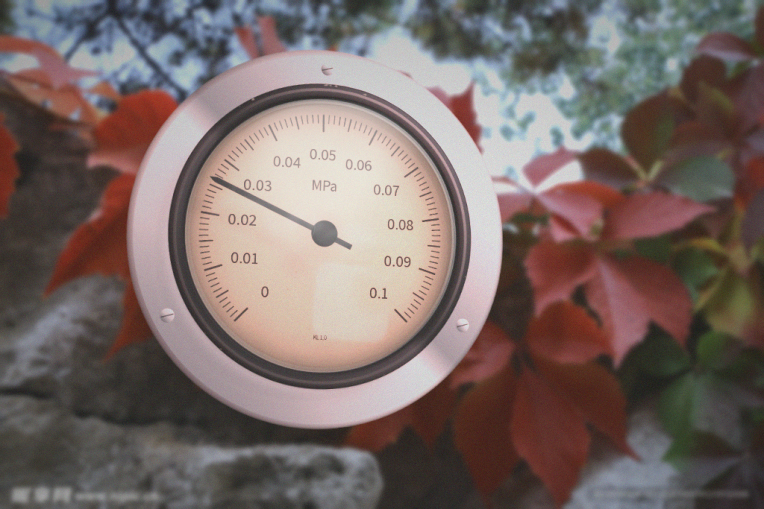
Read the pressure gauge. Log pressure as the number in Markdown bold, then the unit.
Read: **0.026** MPa
